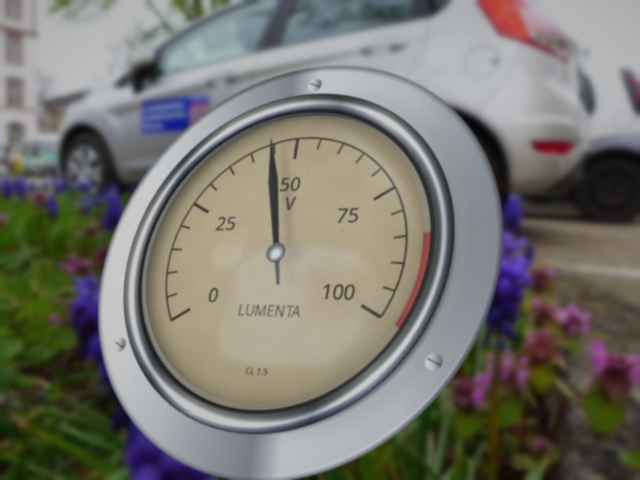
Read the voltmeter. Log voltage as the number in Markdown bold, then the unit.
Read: **45** V
